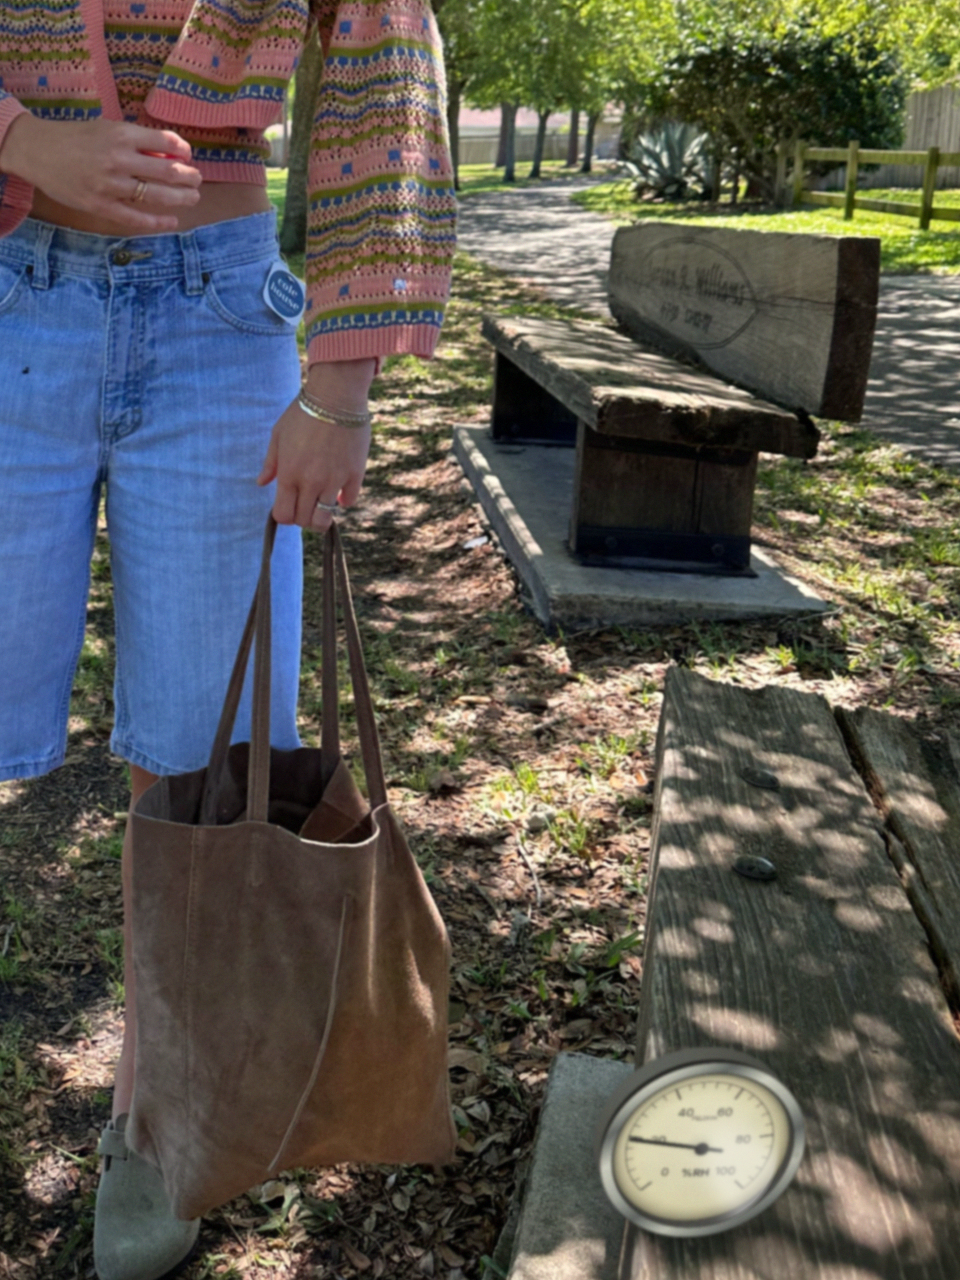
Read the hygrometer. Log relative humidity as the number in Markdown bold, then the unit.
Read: **20** %
